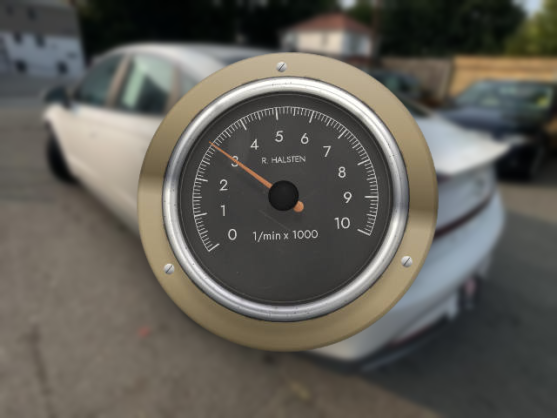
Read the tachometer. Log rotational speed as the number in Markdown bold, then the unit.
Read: **3000** rpm
